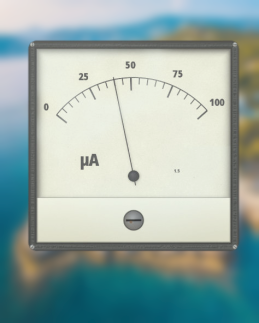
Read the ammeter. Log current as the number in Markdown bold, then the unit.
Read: **40** µA
